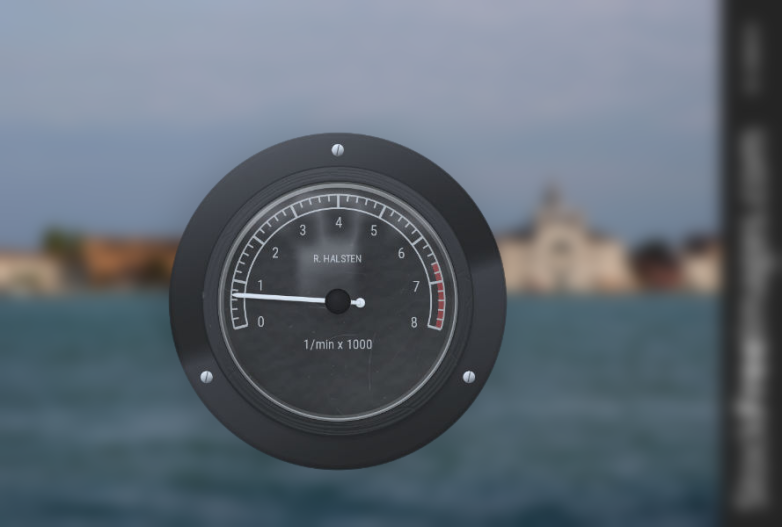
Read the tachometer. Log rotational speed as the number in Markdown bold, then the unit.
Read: **700** rpm
